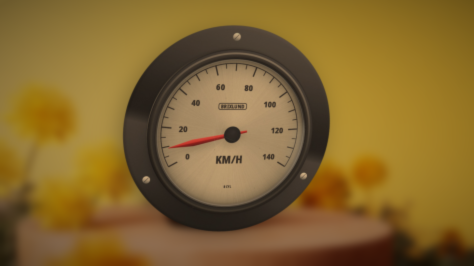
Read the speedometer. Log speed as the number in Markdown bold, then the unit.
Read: **10** km/h
